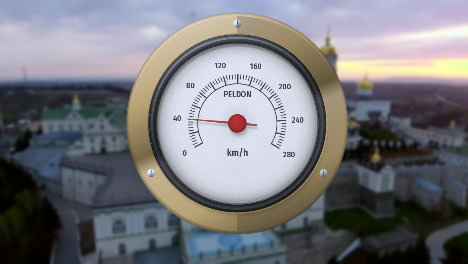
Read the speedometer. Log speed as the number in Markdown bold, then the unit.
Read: **40** km/h
